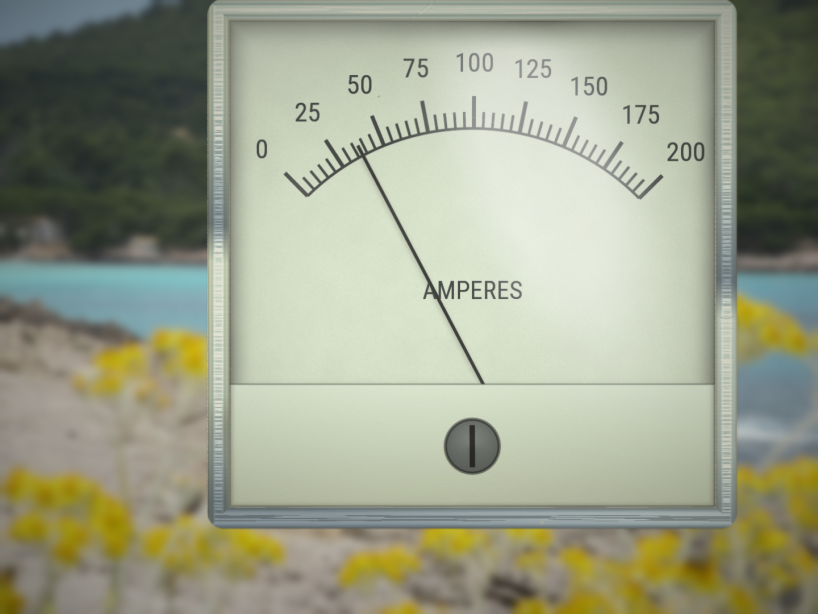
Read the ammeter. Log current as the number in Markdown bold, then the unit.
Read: **37.5** A
